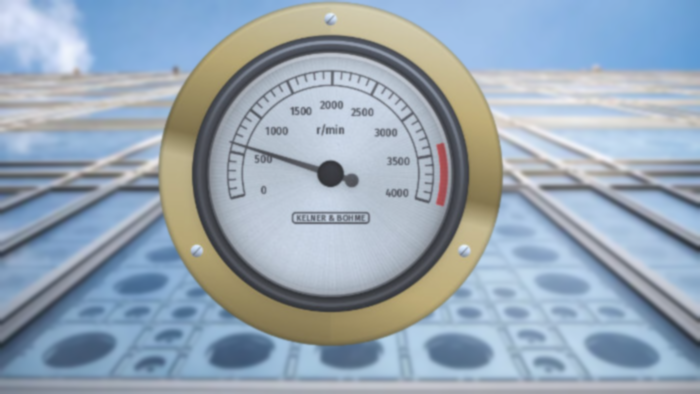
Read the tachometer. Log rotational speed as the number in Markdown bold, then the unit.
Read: **600** rpm
